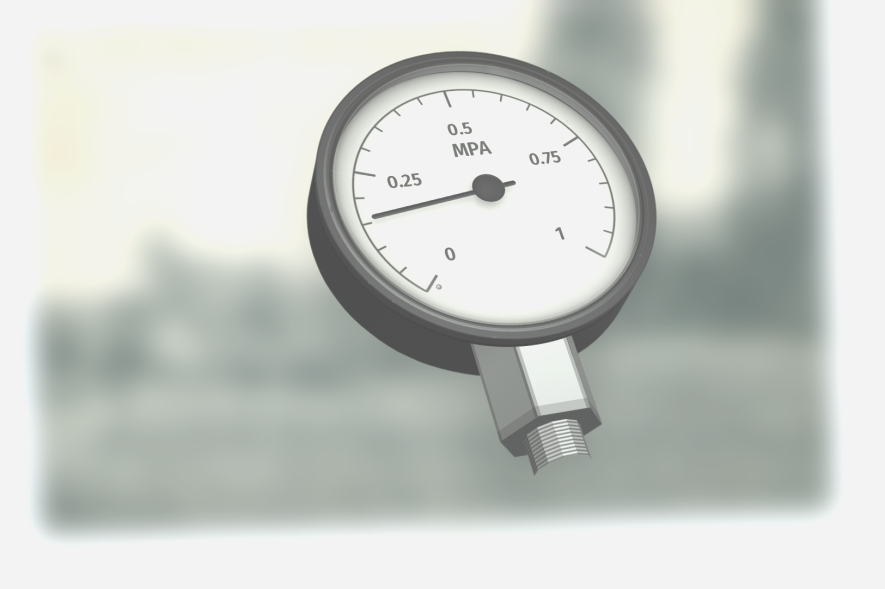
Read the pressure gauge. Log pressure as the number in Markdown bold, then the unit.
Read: **0.15** MPa
